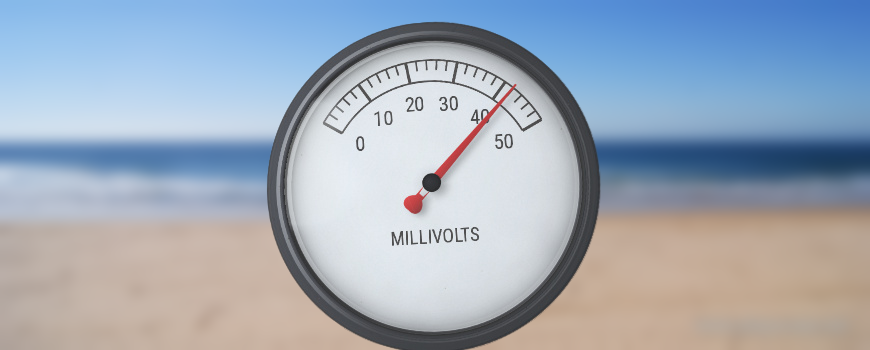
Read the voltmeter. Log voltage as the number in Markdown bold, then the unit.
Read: **42** mV
